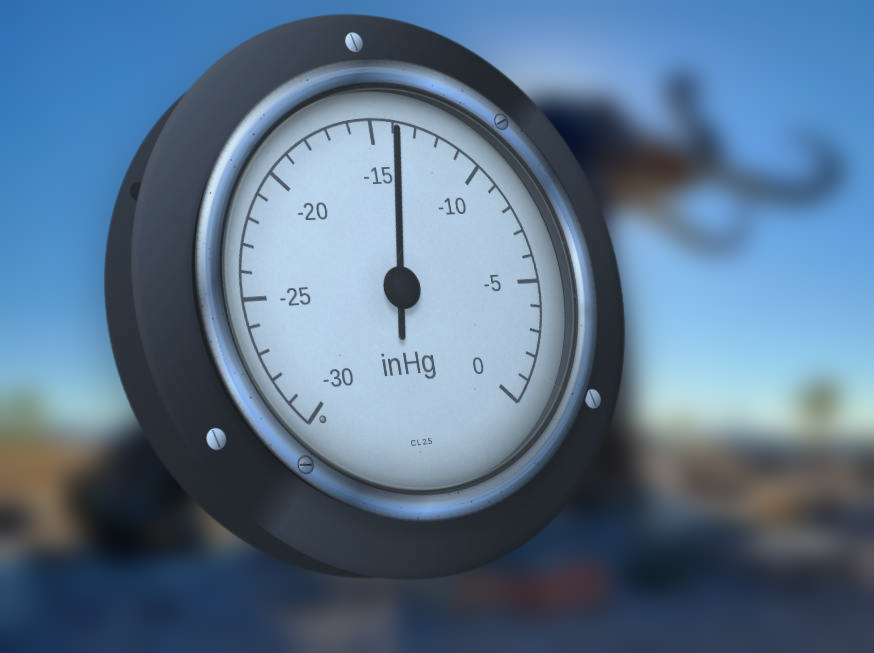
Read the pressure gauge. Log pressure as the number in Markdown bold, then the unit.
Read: **-14** inHg
